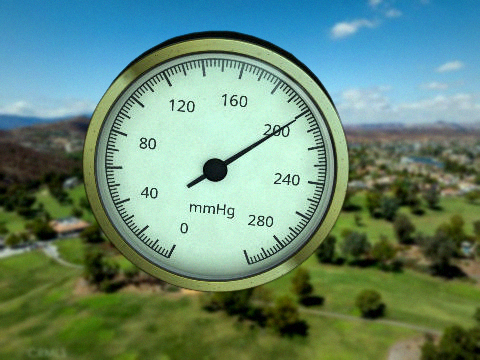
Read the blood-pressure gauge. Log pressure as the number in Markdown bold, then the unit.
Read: **200** mmHg
